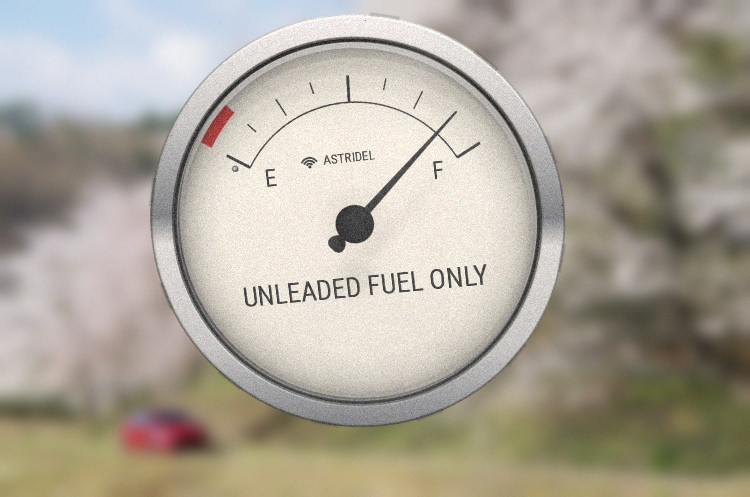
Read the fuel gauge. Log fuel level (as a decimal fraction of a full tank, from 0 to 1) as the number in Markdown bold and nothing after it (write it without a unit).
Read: **0.875**
